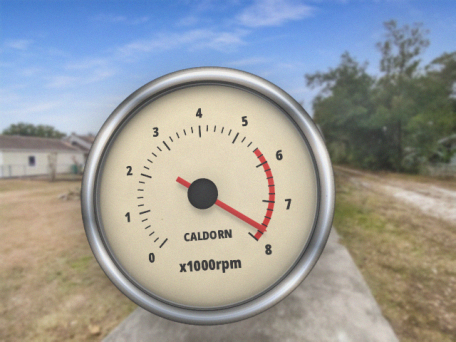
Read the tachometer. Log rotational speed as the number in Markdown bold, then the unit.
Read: **7700** rpm
